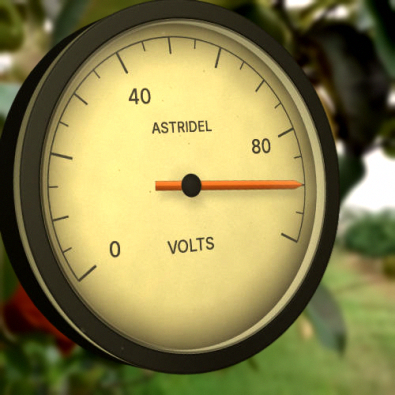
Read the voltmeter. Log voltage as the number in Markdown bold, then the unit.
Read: **90** V
